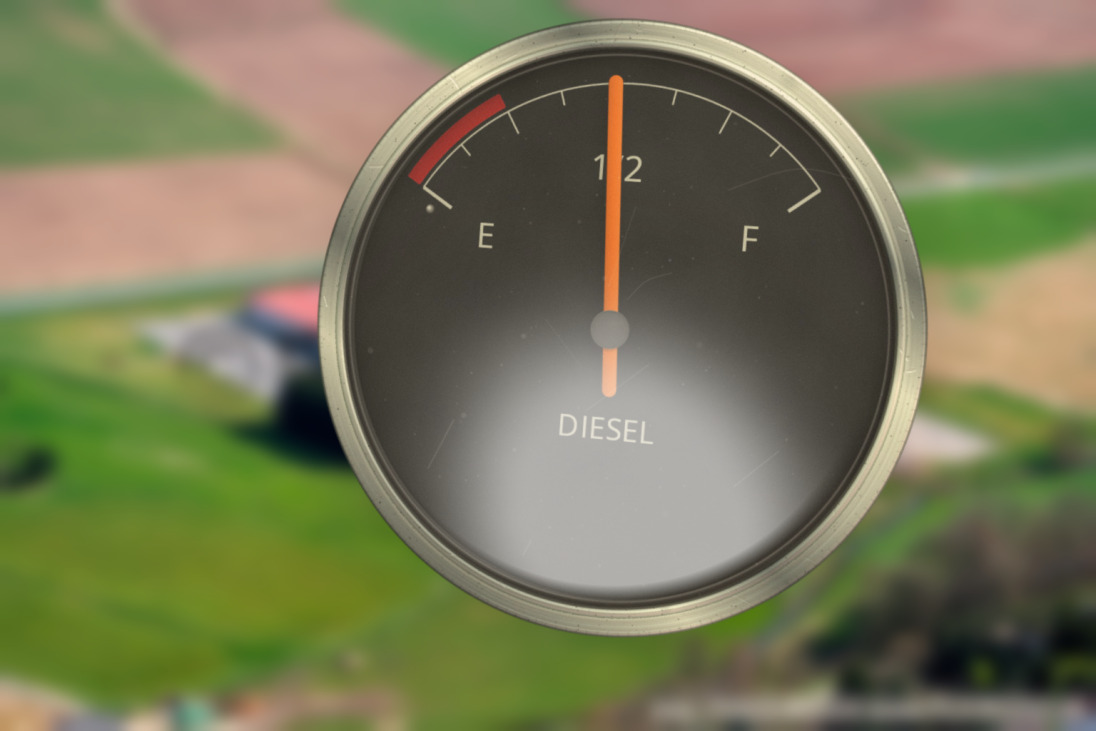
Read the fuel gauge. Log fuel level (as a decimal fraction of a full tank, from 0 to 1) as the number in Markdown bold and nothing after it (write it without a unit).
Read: **0.5**
